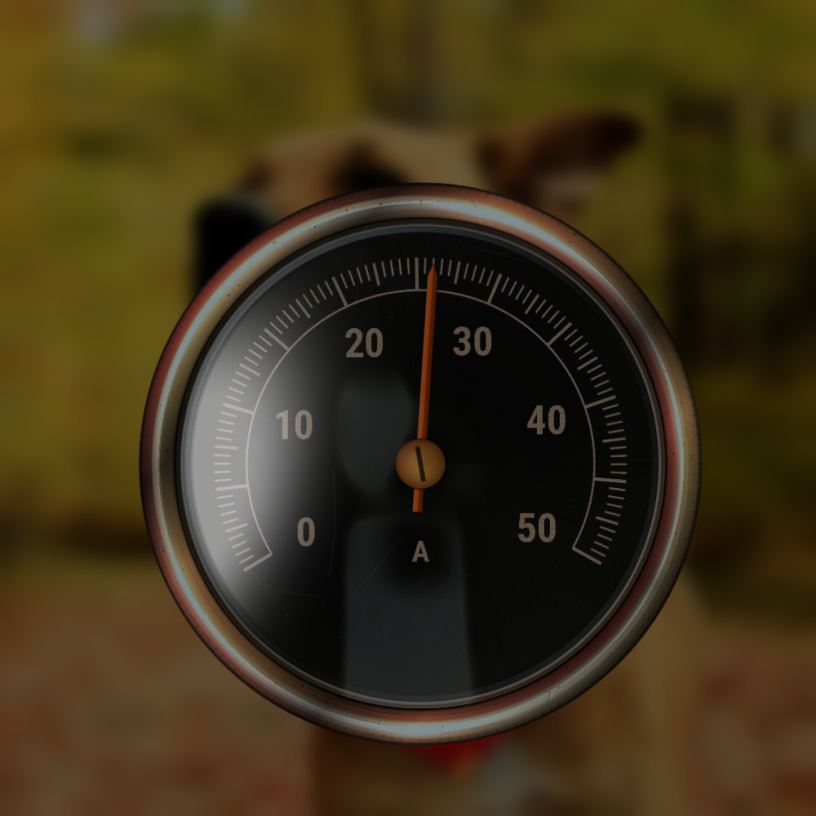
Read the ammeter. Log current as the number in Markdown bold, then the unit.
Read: **26** A
